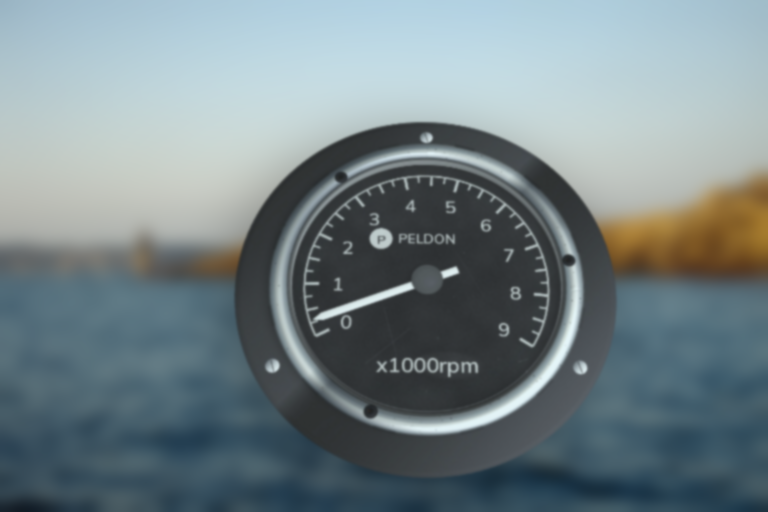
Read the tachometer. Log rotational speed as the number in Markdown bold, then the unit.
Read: **250** rpm
